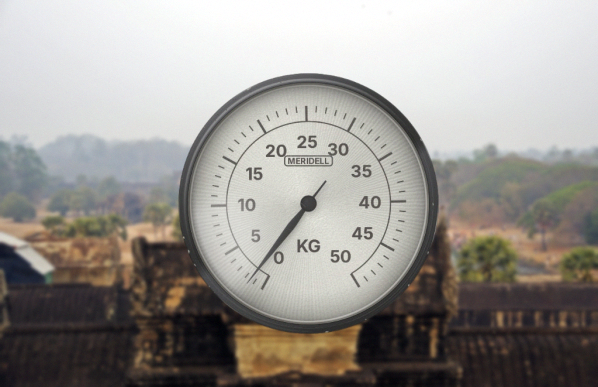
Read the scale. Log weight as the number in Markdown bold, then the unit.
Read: **1.5** kg
